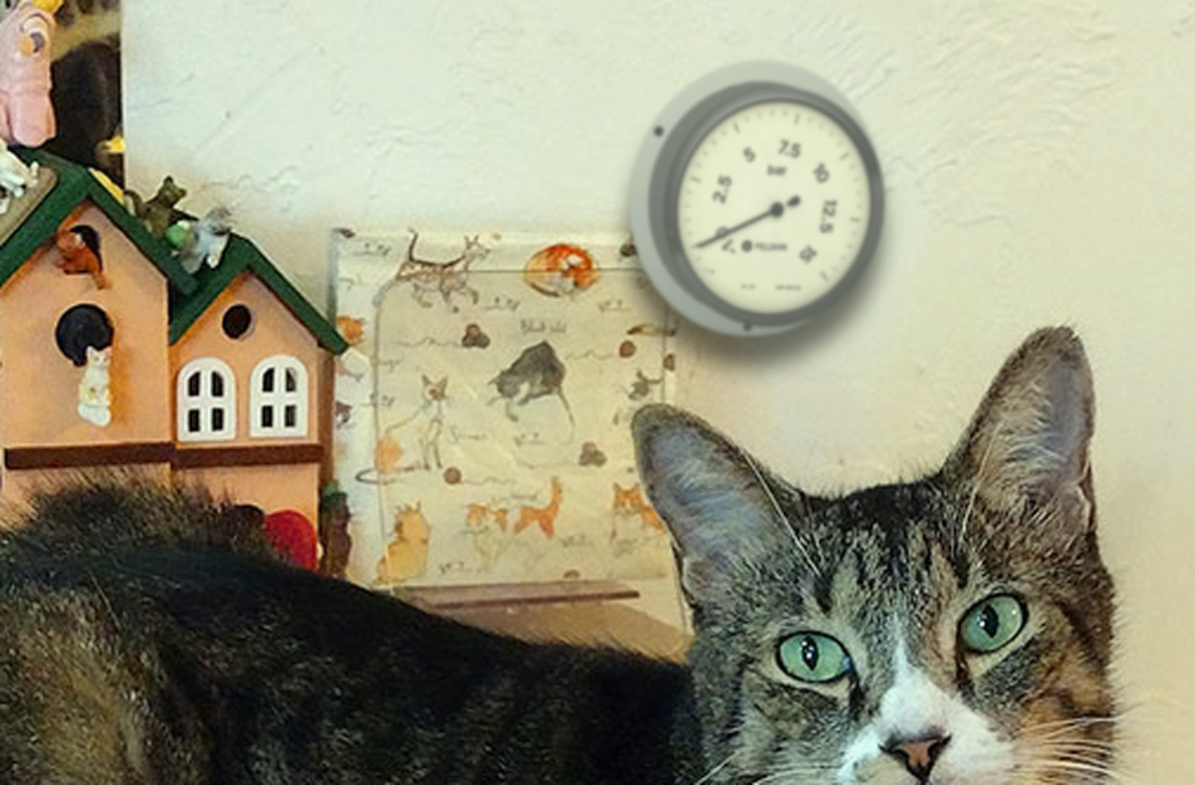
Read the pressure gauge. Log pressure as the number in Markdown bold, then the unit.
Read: **0** bar
